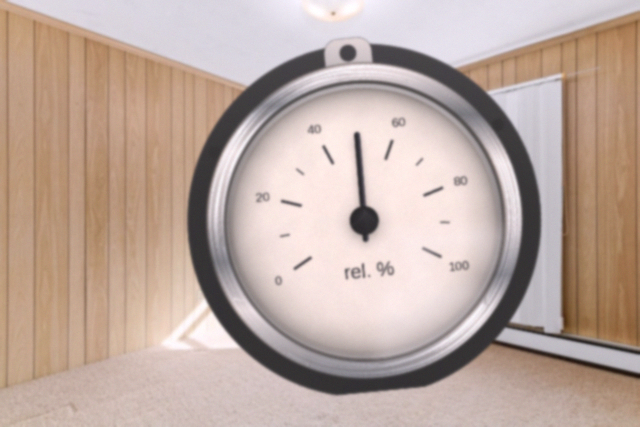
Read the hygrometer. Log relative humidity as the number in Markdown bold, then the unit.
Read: **50** %
